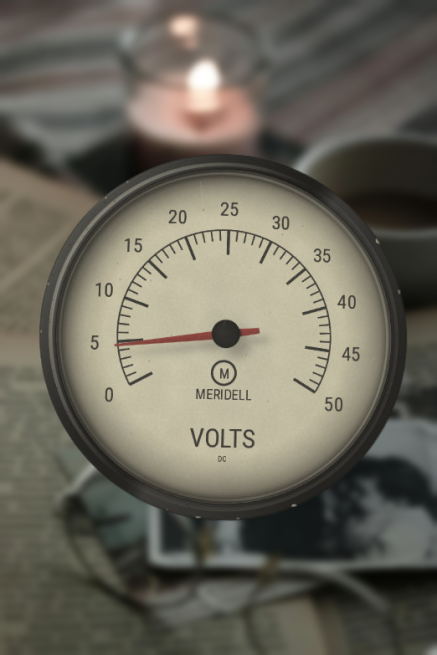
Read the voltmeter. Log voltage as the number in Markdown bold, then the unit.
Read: **4.5** V
